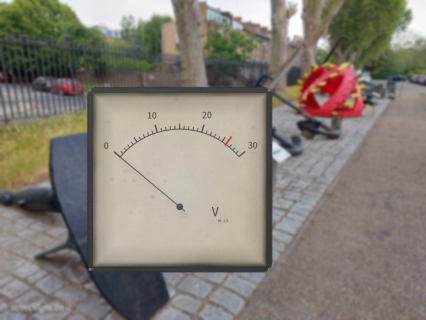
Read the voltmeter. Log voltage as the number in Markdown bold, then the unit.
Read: **0** V
